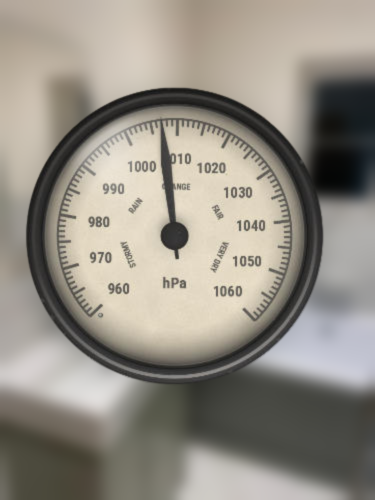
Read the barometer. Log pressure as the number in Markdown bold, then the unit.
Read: **1007** hPa
